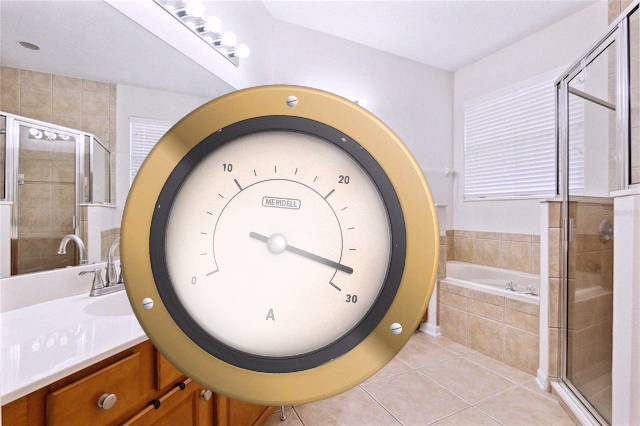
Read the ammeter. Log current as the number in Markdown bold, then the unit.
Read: **28** A
